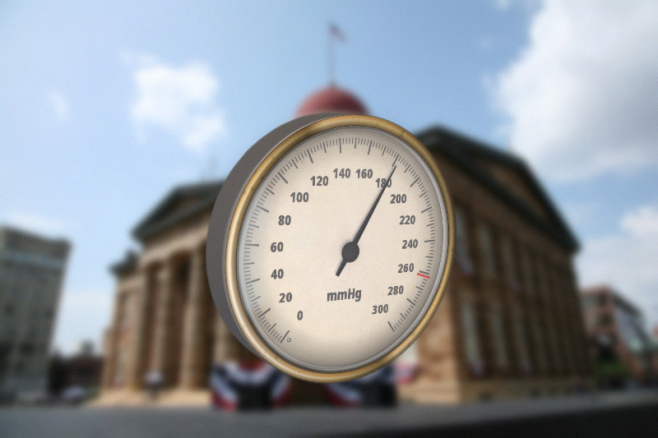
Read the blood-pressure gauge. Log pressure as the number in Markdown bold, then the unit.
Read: **180** mmHg
